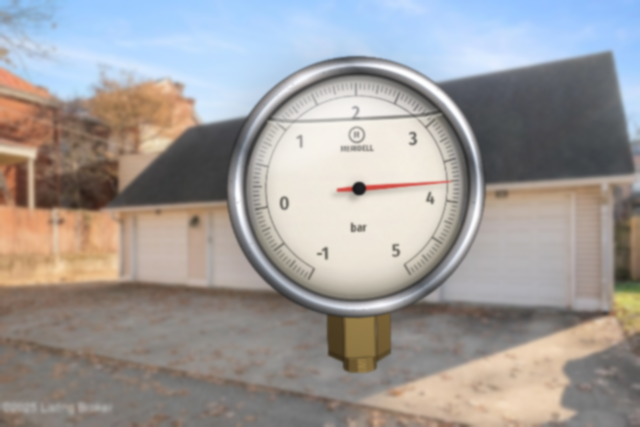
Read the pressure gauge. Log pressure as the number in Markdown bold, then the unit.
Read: **3.75** bar
